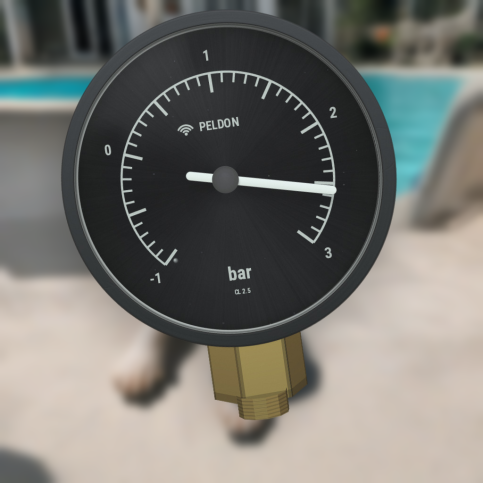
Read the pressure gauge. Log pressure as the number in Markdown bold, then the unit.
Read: **2.55** bar
